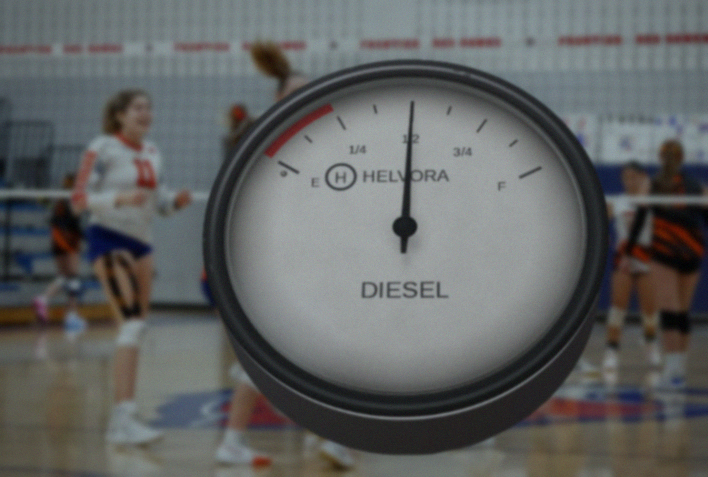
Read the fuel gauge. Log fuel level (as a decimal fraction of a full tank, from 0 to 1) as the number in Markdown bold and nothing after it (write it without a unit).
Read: **0.5**
